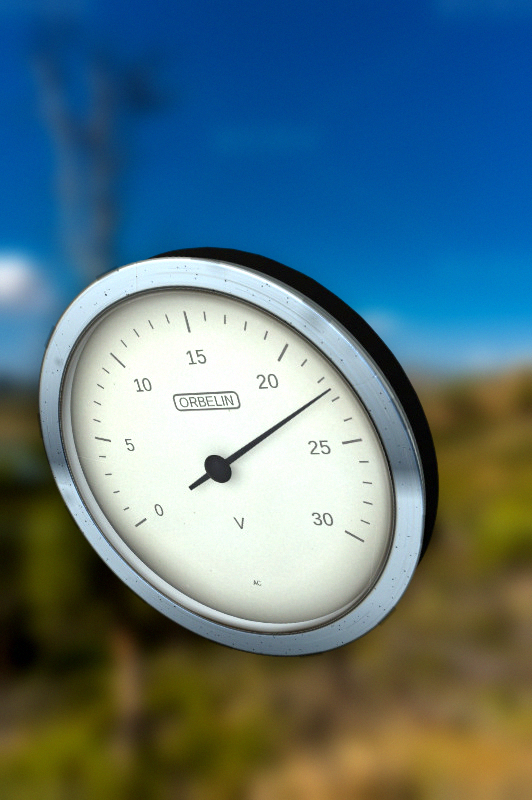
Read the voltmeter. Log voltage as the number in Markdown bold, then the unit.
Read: **22.5** V
